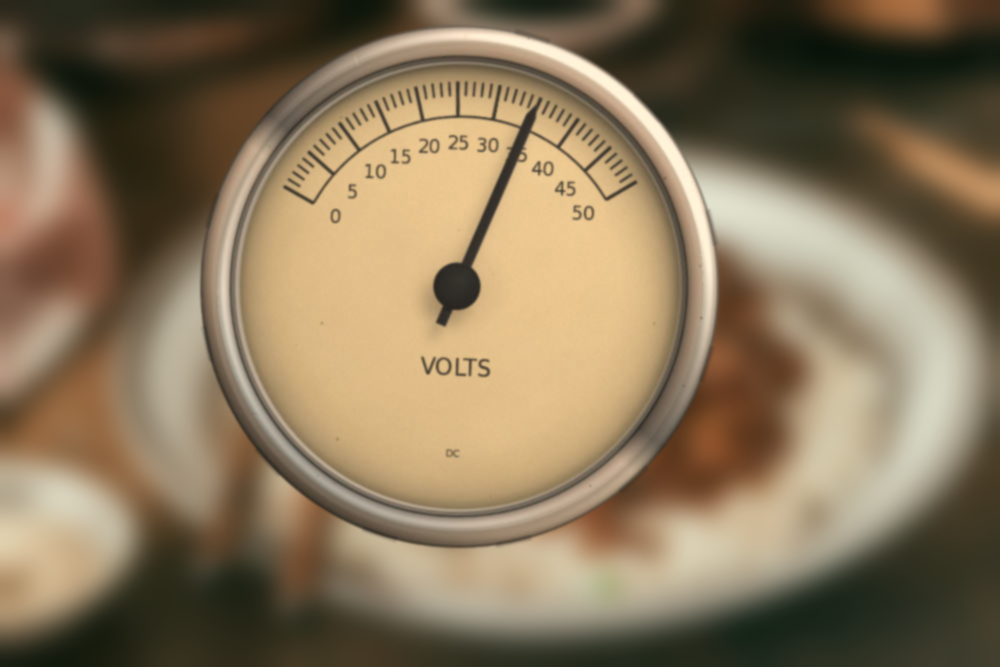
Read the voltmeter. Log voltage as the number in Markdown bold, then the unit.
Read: **35** V
